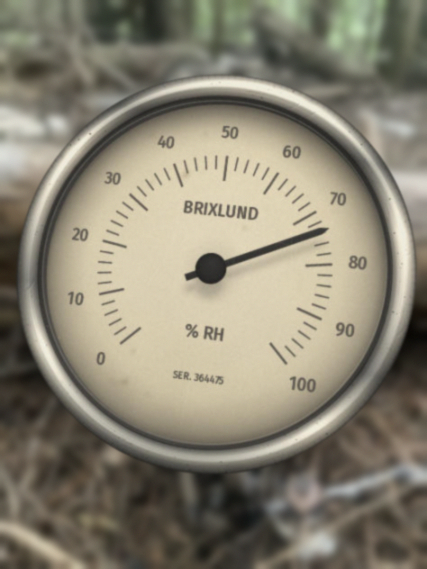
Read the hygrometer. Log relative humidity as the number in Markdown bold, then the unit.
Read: **74** %
